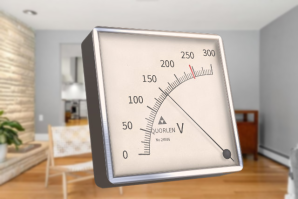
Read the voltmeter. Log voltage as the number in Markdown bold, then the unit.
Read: **150** V
